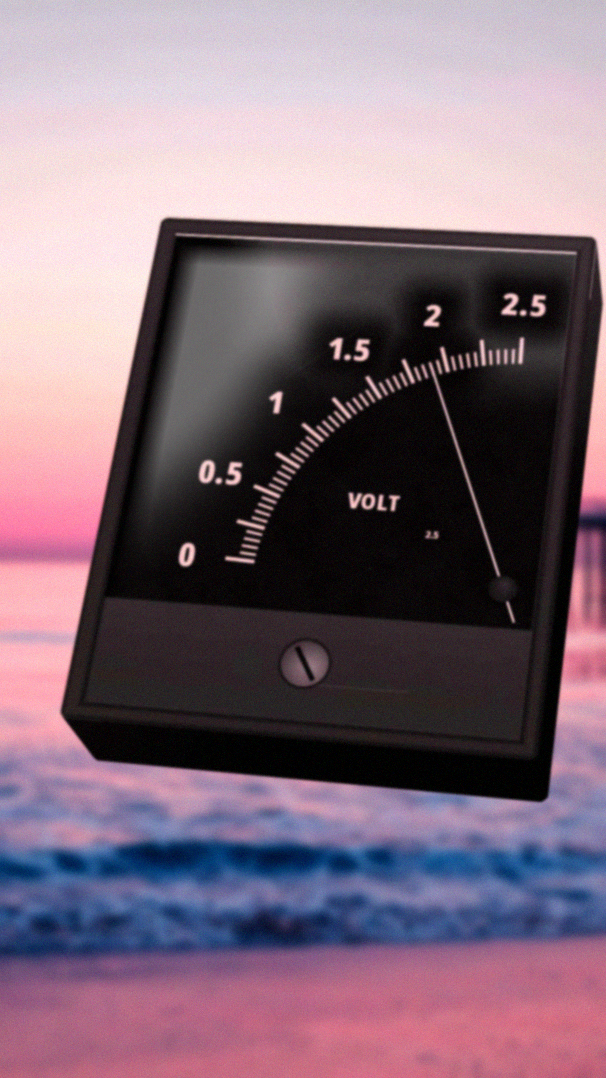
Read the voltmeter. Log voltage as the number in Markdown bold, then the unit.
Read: **1.9** V
